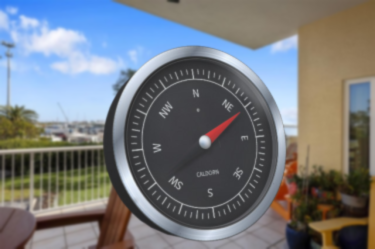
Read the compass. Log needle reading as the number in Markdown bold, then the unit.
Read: **60** °
